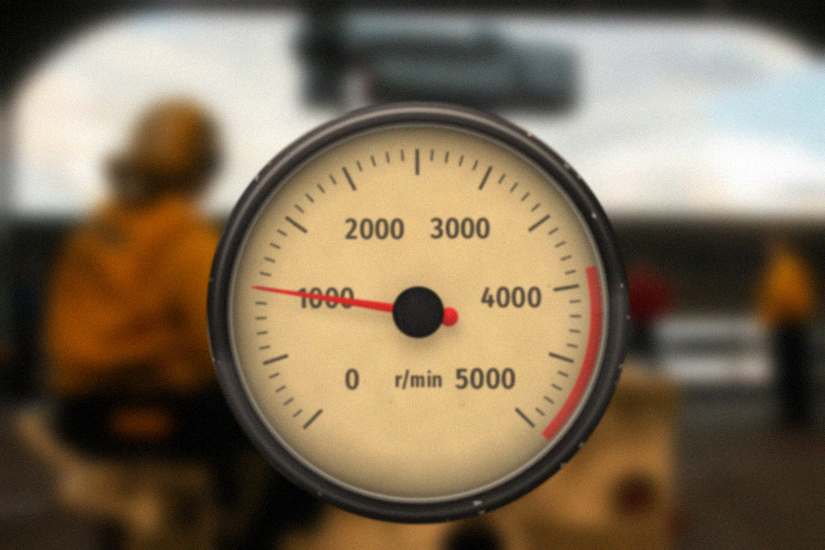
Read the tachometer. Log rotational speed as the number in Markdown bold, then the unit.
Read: **1000** rpm
